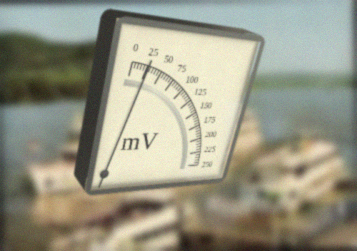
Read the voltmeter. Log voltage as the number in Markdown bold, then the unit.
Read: **25** mV
